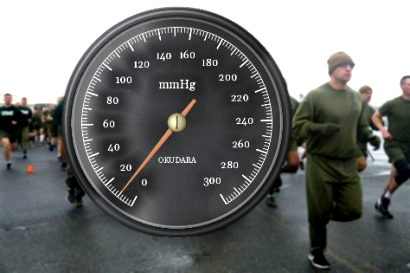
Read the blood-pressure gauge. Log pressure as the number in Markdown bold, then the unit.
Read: **10** mmHg
